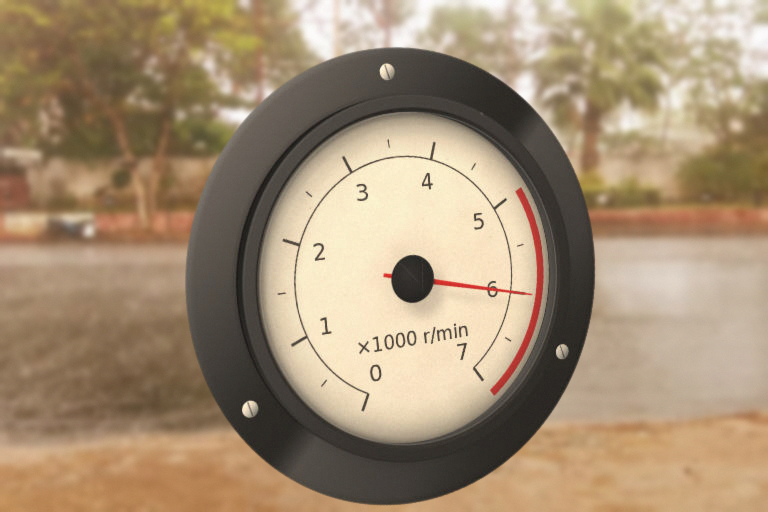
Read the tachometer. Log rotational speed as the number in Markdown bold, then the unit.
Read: **6000** rpm
